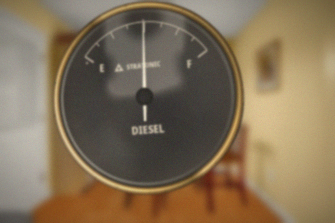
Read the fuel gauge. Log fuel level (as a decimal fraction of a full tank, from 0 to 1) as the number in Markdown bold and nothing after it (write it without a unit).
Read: **0.5**
